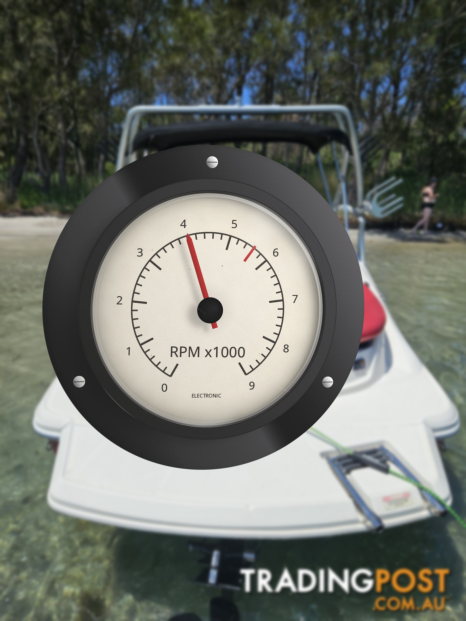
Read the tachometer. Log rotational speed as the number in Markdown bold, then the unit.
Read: **4000** rpm
